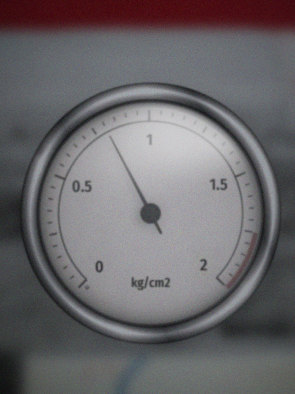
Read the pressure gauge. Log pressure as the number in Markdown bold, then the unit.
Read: **0.8** kg/cm²
